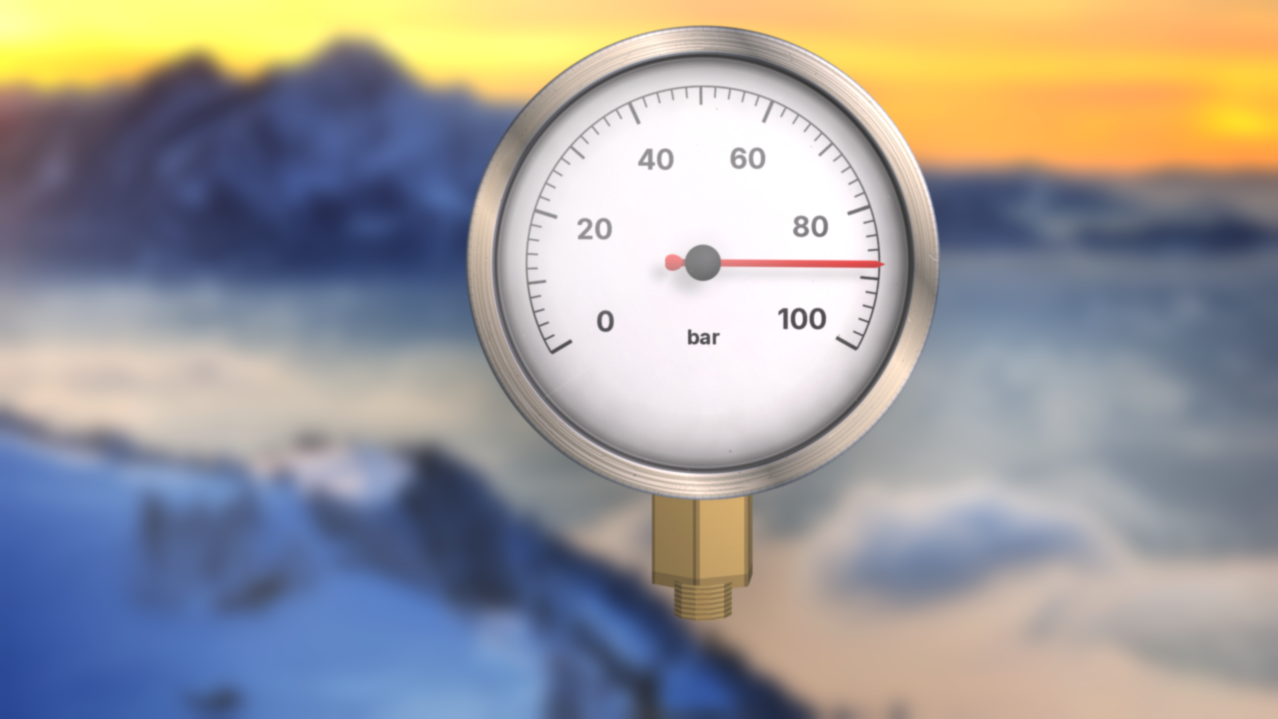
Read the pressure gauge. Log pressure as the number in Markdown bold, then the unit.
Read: **88** bar
